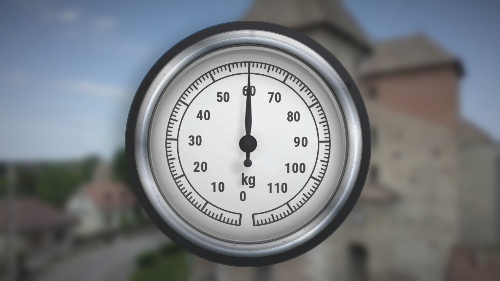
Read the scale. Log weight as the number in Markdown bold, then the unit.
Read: **60** kg
